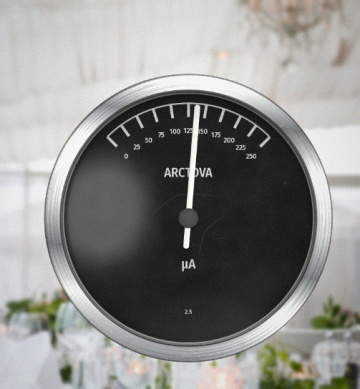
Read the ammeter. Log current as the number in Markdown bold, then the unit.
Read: **137.5** µA
